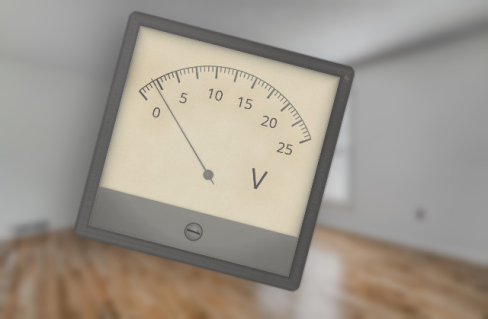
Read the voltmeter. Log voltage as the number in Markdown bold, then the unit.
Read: **2** V
